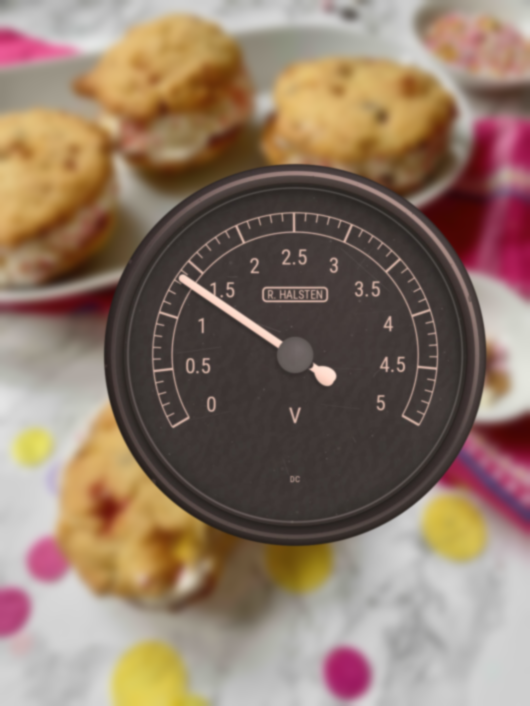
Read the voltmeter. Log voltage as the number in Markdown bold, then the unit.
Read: **1.35** V
